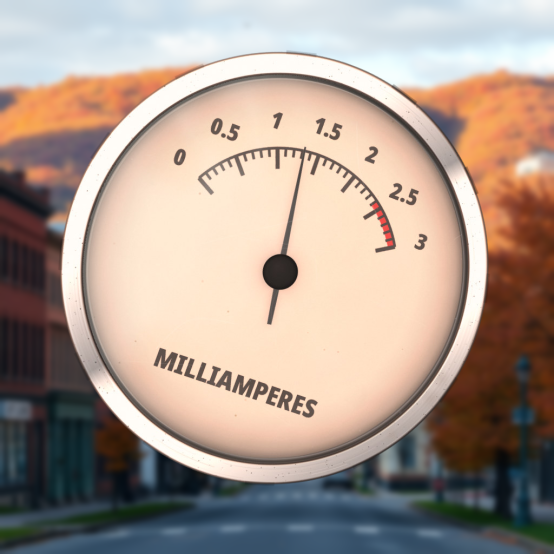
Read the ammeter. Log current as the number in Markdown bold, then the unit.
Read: **1.3** mA
